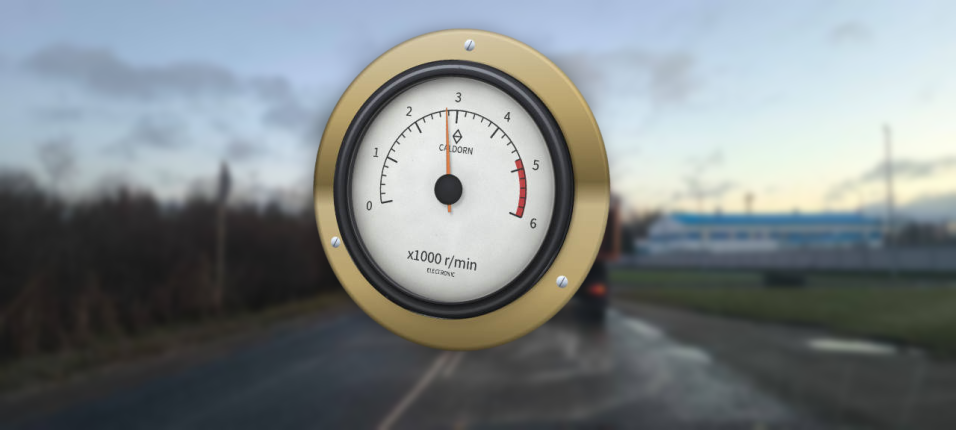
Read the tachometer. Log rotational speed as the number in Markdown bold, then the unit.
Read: **2800** rpm
